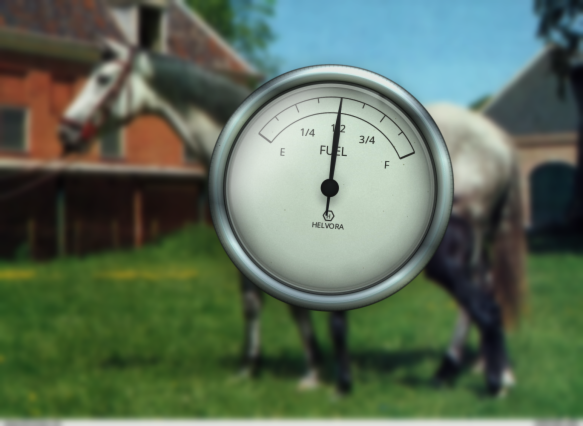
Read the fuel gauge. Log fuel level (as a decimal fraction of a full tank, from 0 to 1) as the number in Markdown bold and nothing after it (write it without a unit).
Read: **0.5**
